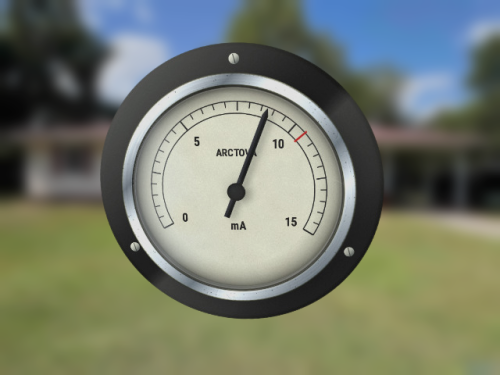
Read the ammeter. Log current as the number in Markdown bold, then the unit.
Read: **8.75** mA
